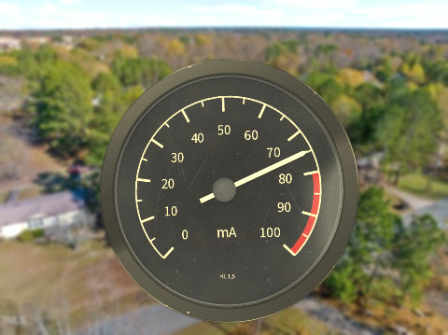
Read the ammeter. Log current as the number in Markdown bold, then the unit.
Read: **75** mA
